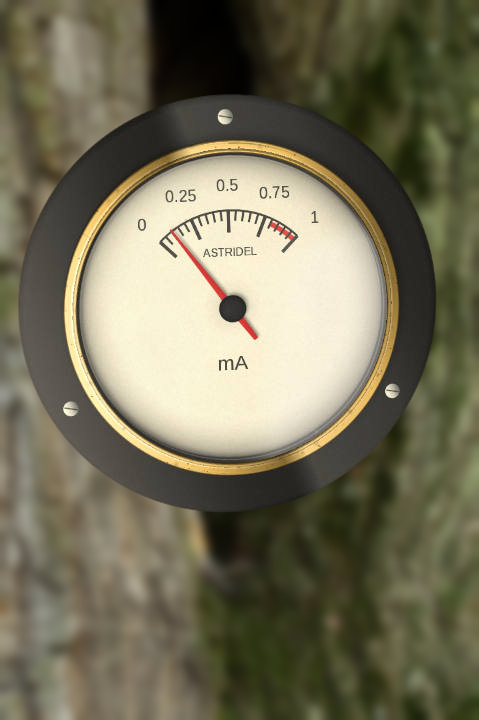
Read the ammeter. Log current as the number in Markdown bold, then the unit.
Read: **0.1** mA
